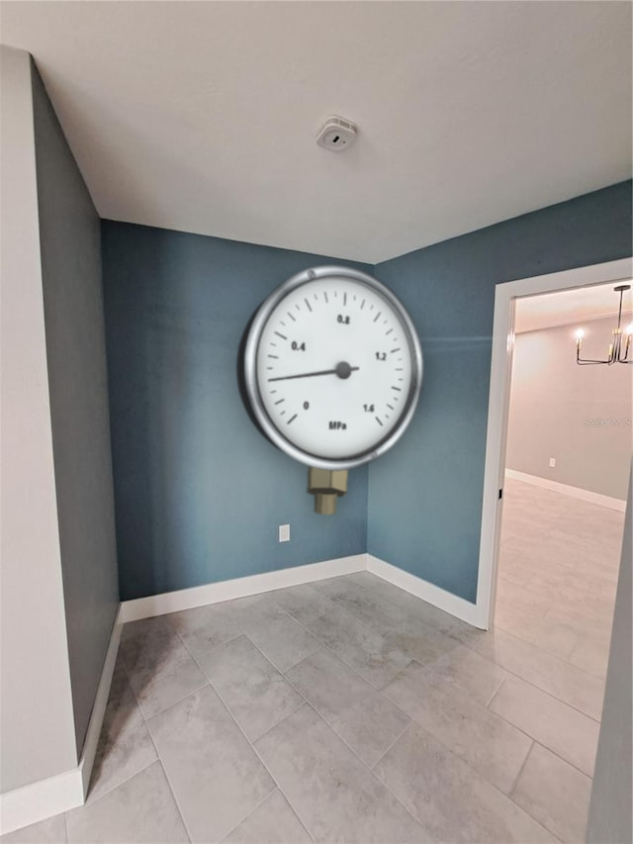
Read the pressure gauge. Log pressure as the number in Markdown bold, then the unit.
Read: **0.2** MPa
